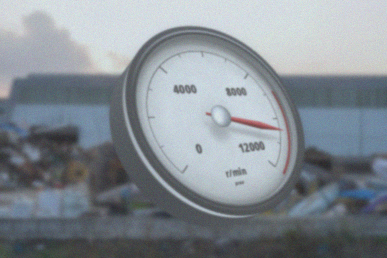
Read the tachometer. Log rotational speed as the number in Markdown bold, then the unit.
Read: **10500** rpm
